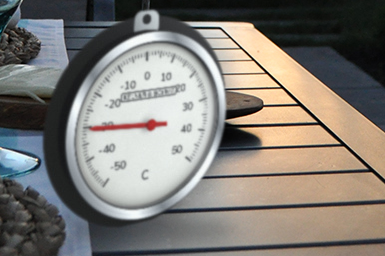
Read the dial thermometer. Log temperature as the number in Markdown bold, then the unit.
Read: **-30** °C
